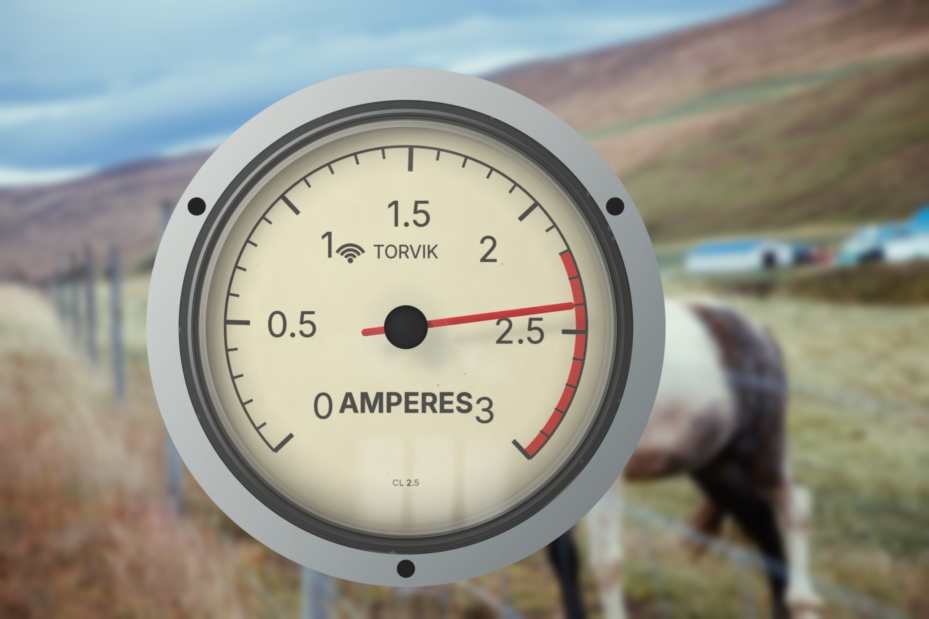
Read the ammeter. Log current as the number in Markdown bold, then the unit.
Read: **2.4** A
